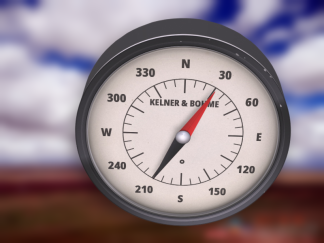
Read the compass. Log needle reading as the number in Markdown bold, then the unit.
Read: **30** °
